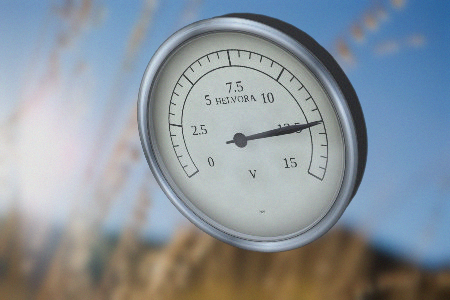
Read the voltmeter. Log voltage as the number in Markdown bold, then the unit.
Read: **12.5** V
